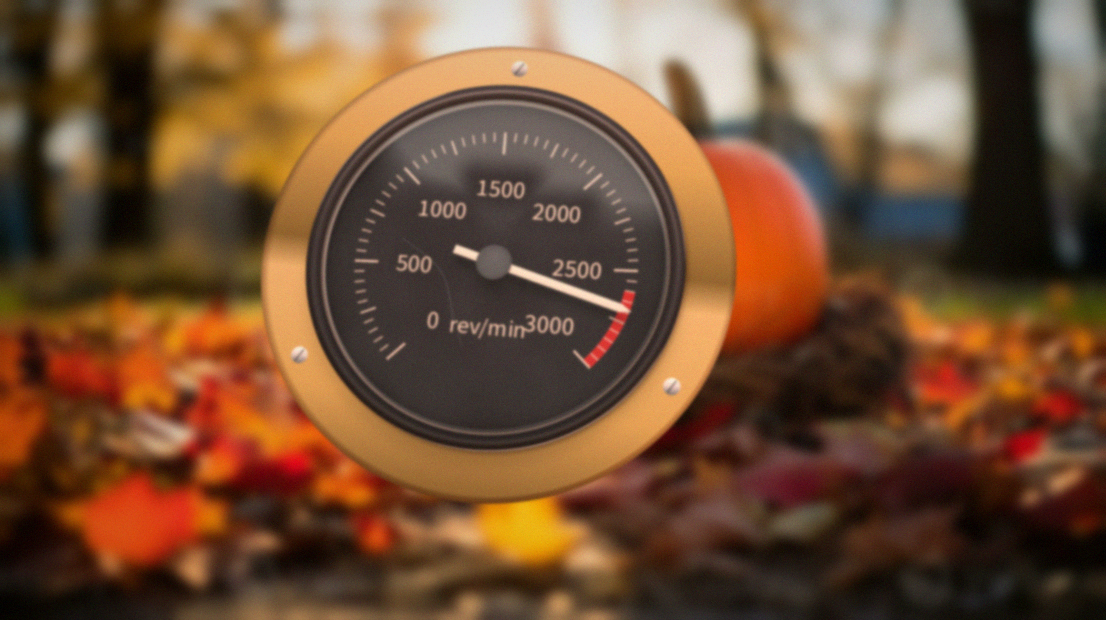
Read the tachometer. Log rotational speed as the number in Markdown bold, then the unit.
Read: **2700** rpm
